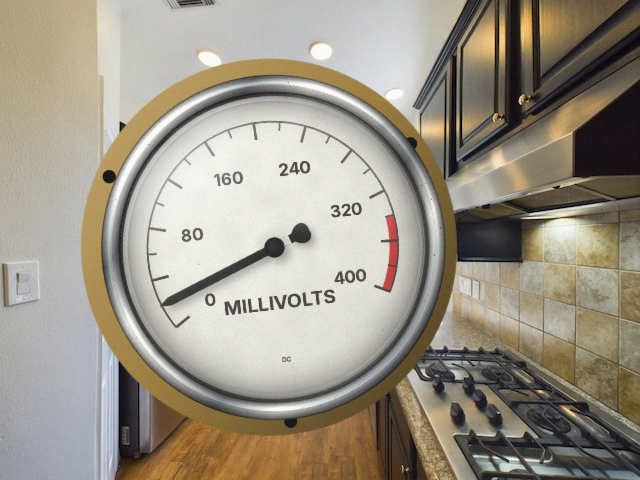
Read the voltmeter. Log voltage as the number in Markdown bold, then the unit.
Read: **20** mV
